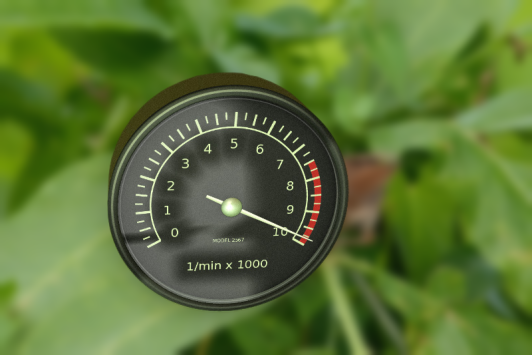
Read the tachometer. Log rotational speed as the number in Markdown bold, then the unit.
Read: **9750** rpm
